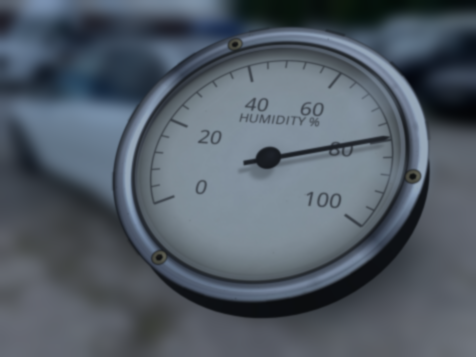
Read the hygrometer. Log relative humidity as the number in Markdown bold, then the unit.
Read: **80** %
